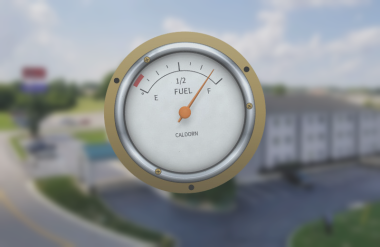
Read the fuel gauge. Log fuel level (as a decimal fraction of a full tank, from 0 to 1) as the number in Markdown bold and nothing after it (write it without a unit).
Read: **0.875**
